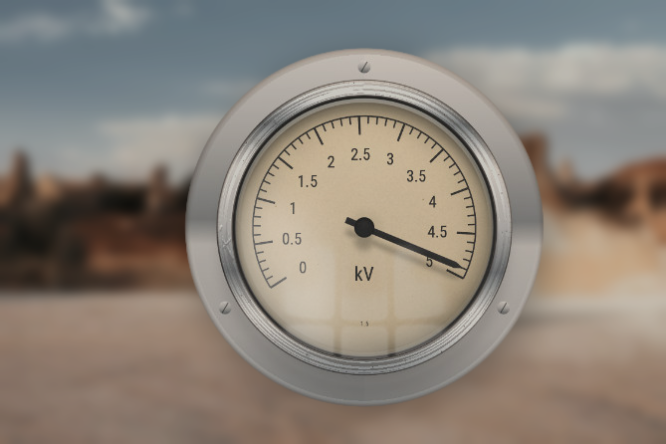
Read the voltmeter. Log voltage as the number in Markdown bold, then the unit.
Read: **4.9** kV
